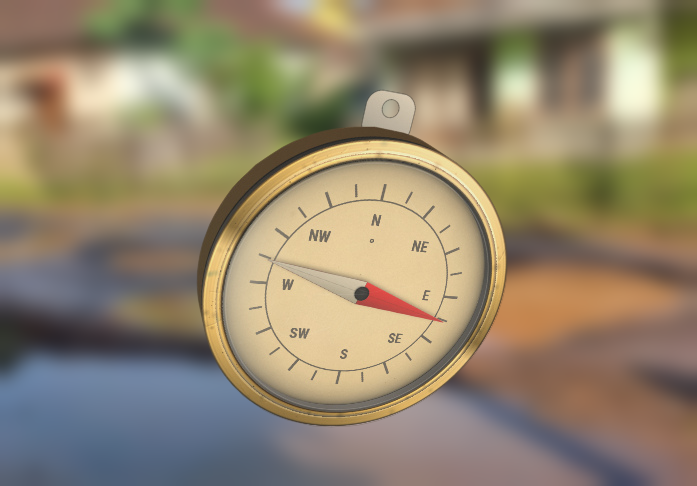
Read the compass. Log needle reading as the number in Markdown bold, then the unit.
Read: **105** °
